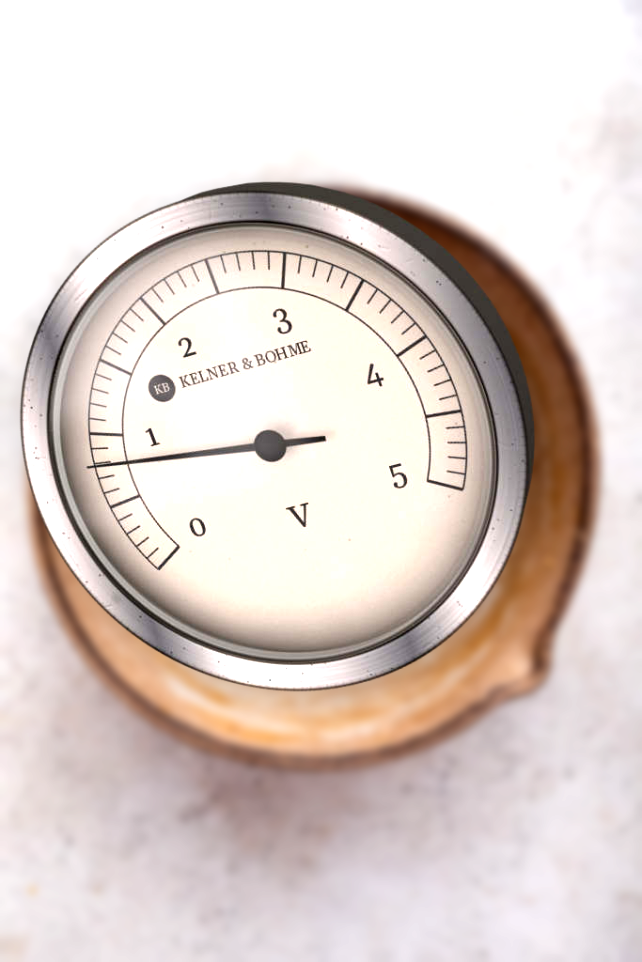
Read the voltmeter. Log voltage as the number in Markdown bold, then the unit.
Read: **0.8** V
